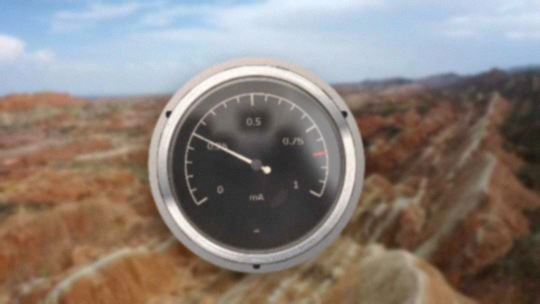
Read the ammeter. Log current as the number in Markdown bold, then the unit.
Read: **0.25** mA
